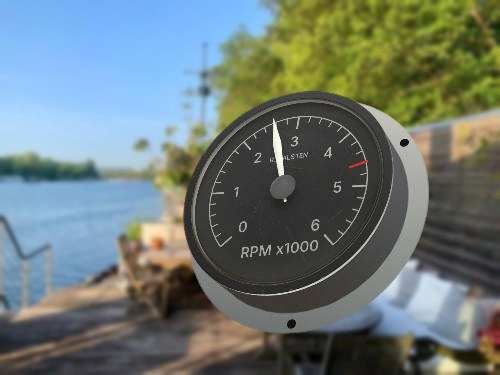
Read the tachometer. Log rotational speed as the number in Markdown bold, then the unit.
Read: **2600** rpm
